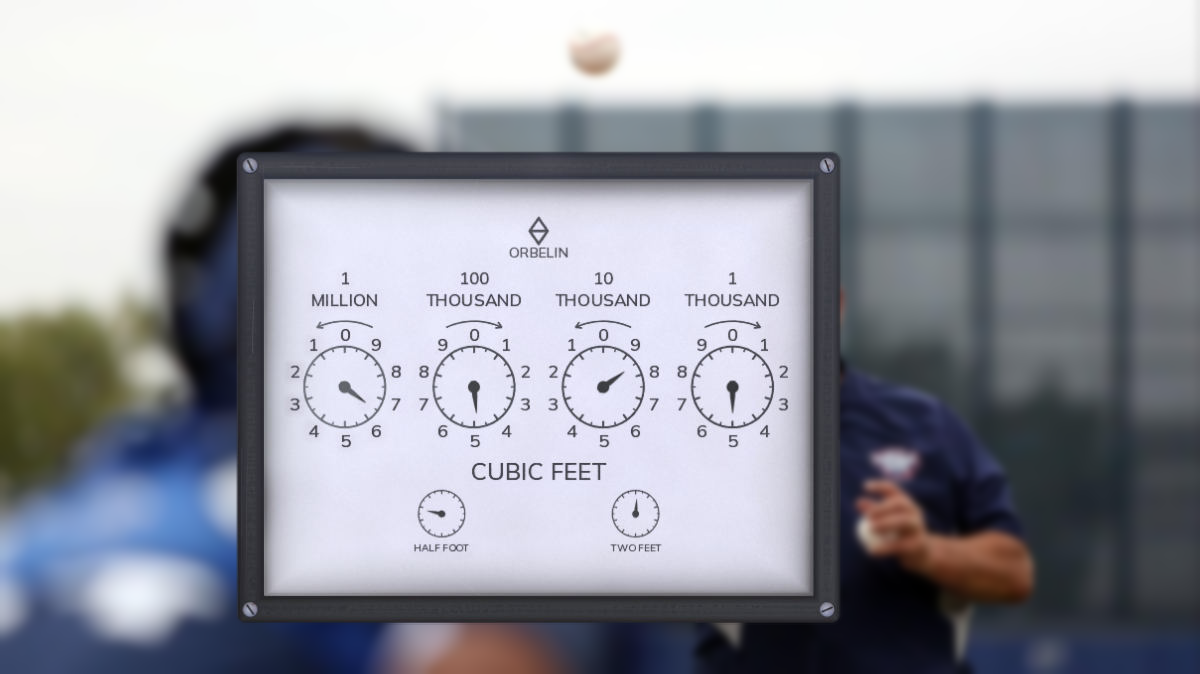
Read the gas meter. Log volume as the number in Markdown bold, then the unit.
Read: **648500** ft³
